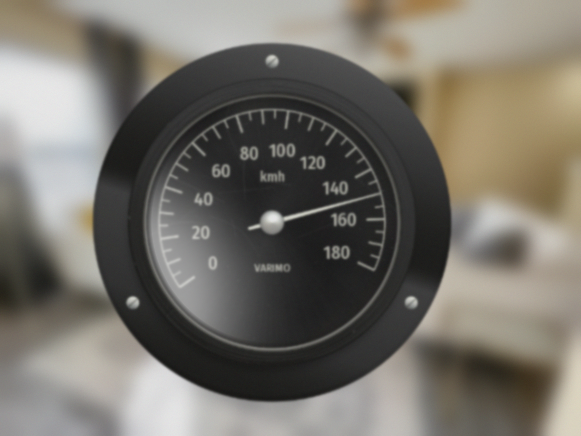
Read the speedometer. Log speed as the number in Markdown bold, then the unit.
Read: **150** km/h
